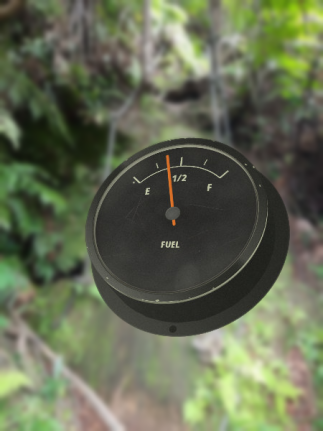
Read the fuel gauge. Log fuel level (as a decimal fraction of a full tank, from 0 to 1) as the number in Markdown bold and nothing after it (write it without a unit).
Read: **0.375**
